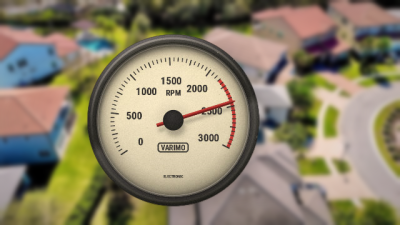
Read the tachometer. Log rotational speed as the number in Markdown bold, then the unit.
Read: **2450** rpm
